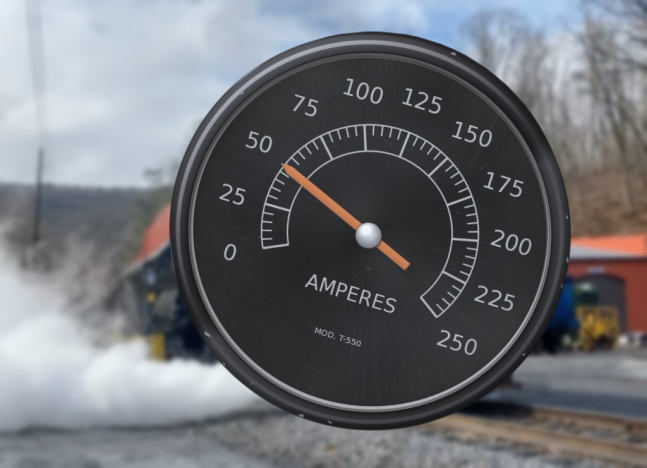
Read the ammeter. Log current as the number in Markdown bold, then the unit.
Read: **50** A
